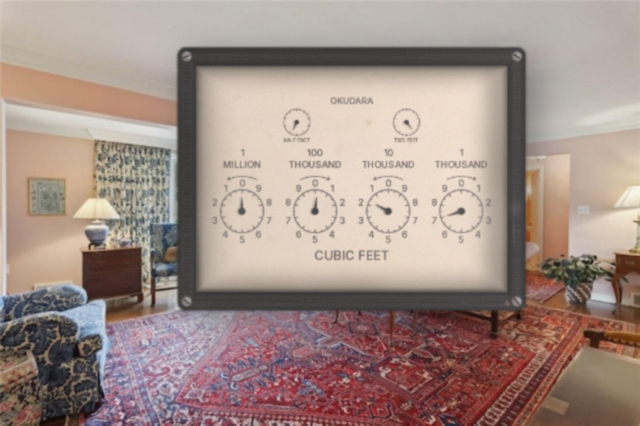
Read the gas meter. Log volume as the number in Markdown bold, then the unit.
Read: **1700** ft³
